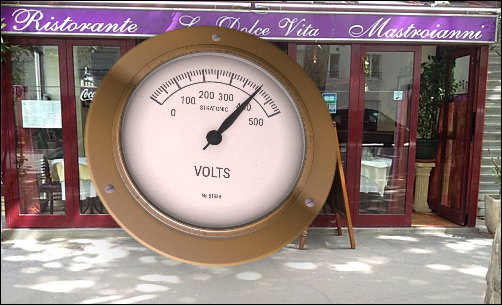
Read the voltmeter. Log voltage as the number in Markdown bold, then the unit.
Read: **400** V
